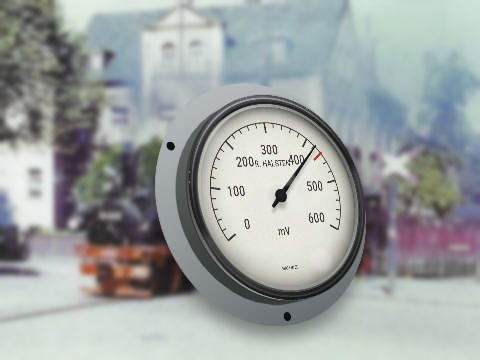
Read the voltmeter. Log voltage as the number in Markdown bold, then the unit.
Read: **420** mV
